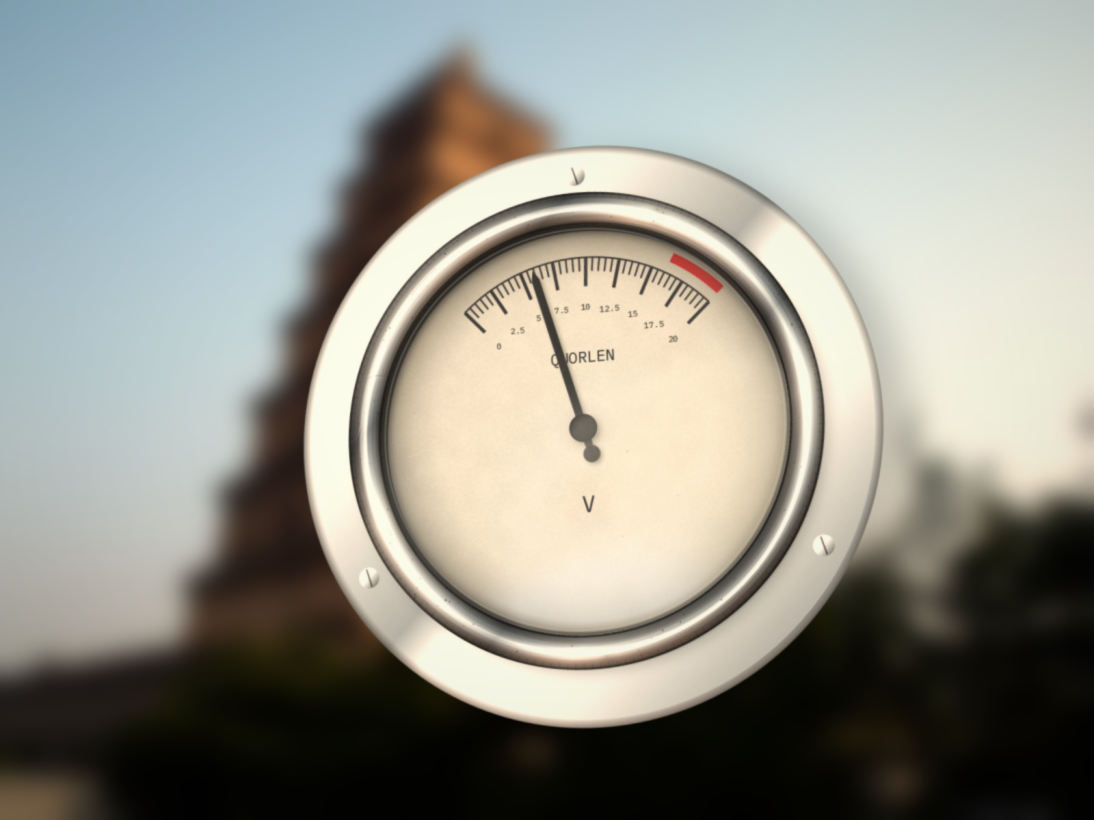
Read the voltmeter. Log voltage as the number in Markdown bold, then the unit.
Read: **6** V
